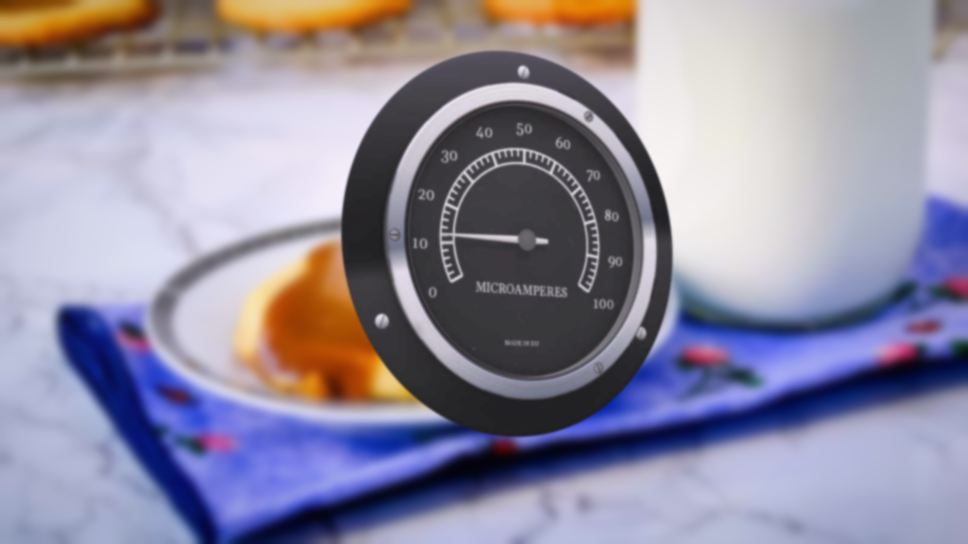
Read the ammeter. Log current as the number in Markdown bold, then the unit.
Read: **12** µA
